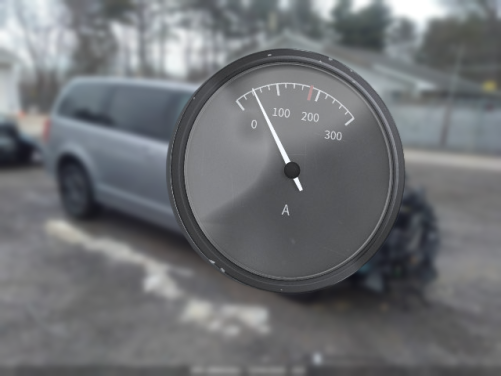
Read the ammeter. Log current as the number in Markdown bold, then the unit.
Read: **40** A
